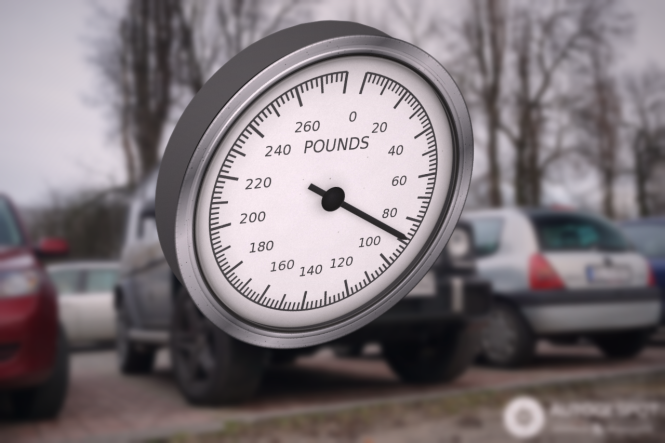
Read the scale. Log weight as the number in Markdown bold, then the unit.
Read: **88** lb
